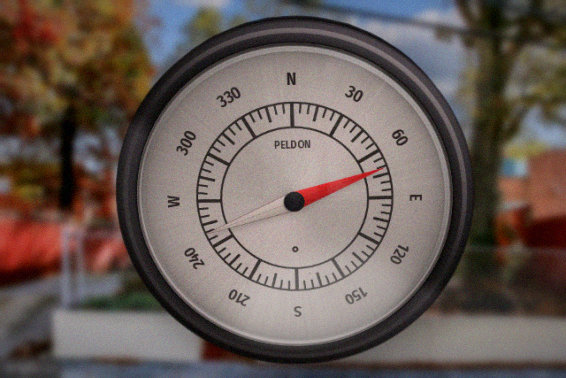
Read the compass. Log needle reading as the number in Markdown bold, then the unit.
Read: **70** °
